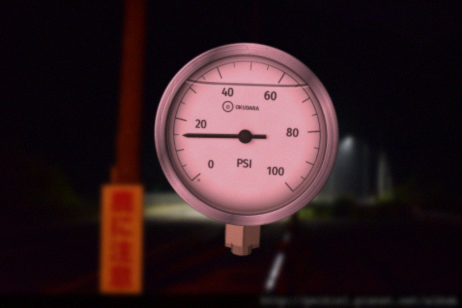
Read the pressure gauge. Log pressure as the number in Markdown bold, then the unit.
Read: **15** psi
